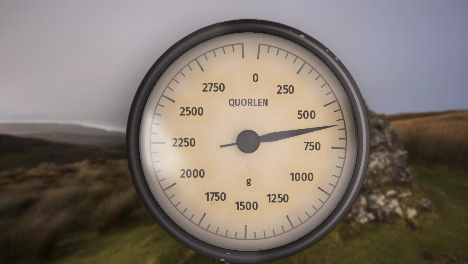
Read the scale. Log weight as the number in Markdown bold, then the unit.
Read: **625** g
